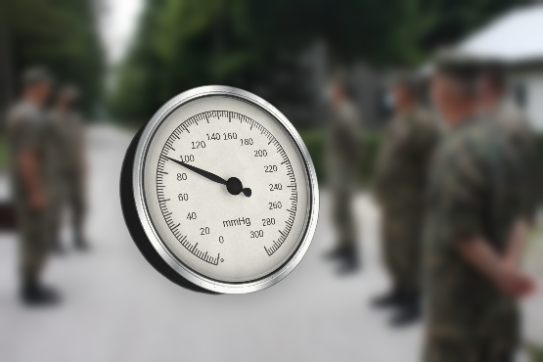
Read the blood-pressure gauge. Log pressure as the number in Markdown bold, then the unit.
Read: **90** mmHg
